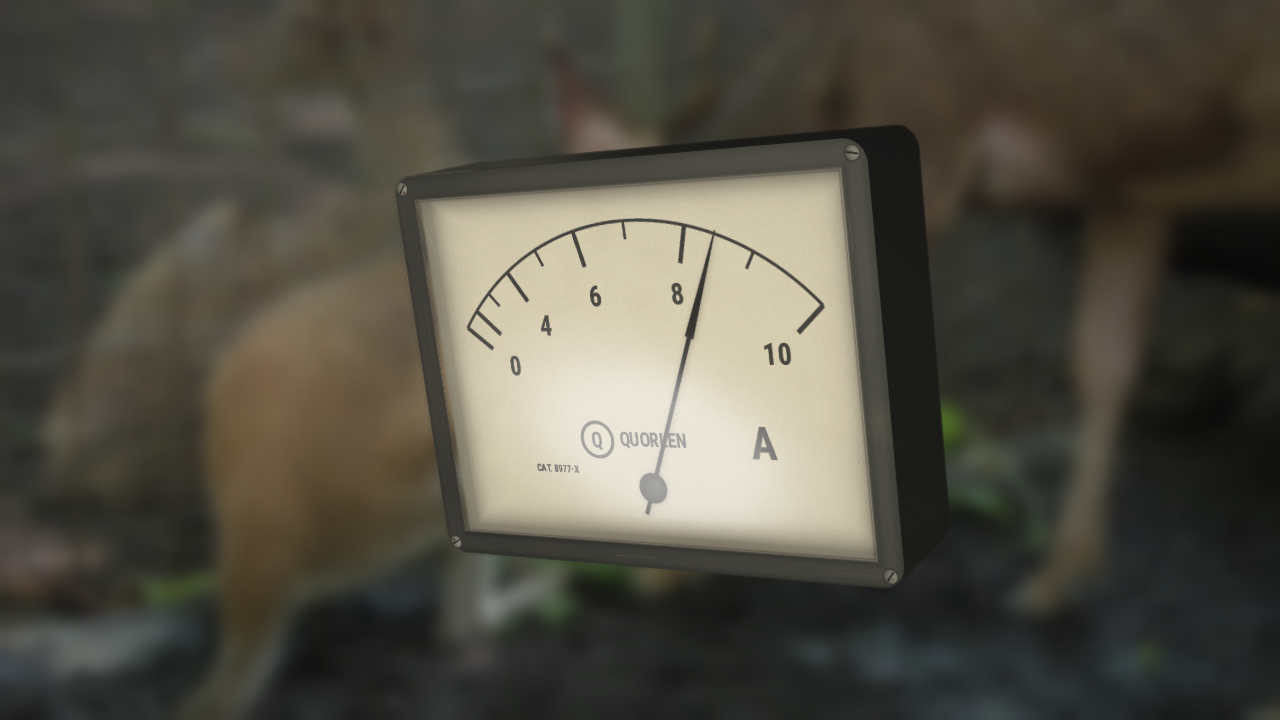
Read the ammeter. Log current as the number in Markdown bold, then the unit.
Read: **8.5** A
